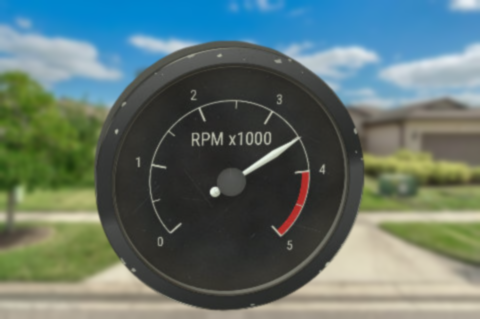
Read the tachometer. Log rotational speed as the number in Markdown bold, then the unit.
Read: **3500** rpm
